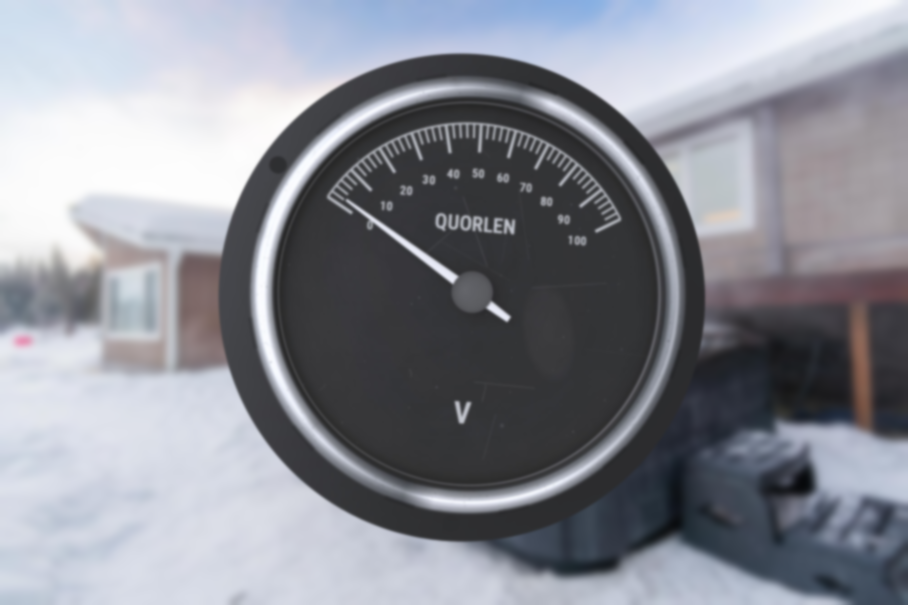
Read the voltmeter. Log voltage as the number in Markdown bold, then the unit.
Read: **2** V
